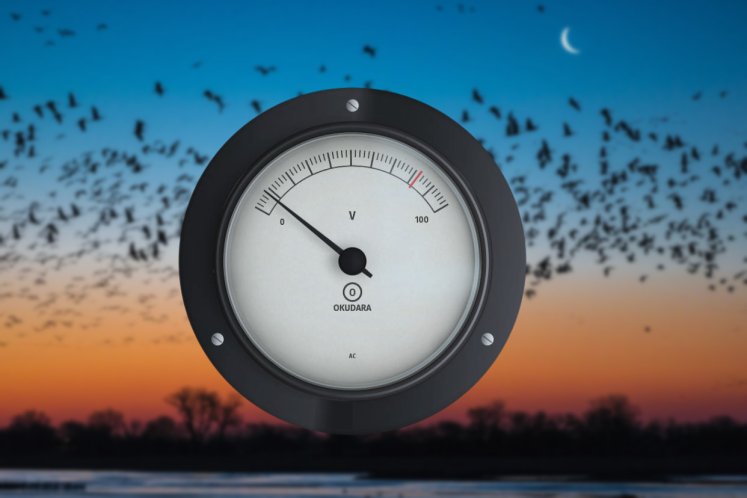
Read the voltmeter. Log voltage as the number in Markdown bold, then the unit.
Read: **8** V
